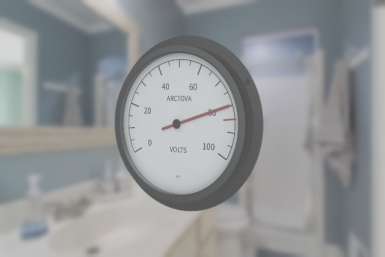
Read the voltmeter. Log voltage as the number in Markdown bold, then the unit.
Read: **80** V
